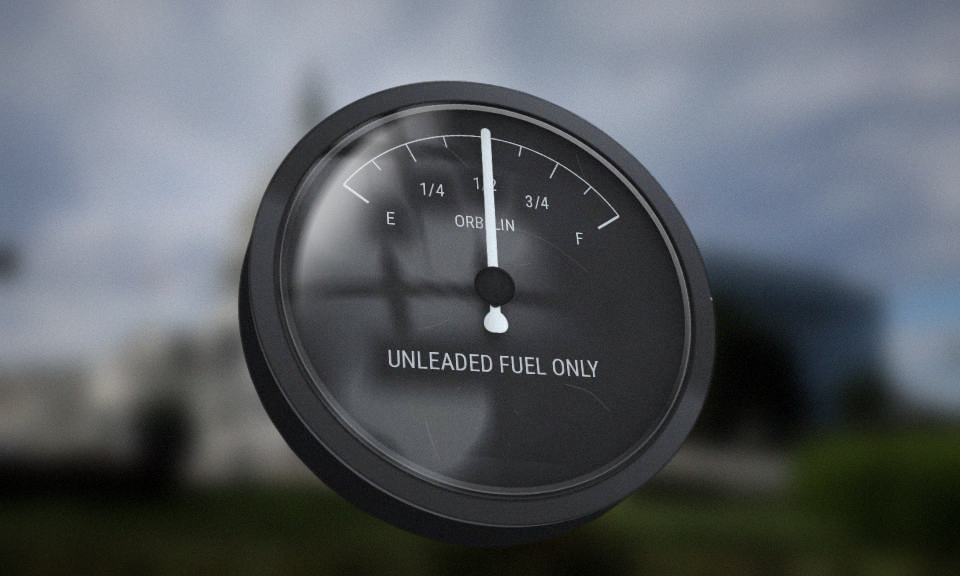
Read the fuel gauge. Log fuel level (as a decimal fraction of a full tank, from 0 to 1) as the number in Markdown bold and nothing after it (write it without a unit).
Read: **0.5**
